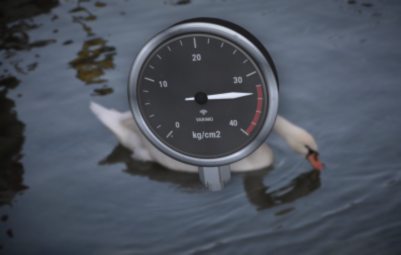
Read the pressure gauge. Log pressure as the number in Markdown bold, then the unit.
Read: **33** kg/cm²
